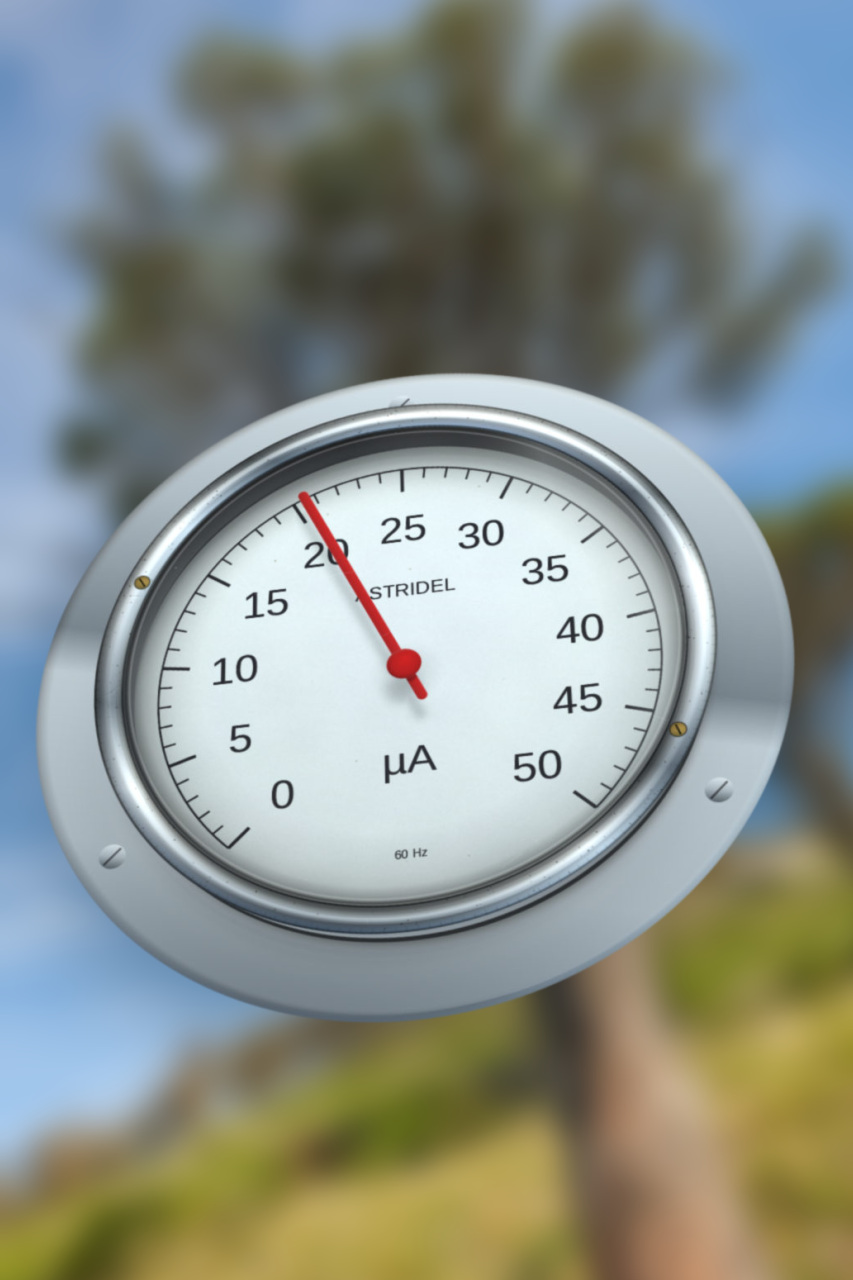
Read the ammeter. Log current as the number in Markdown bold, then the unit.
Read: **20.5** µA
